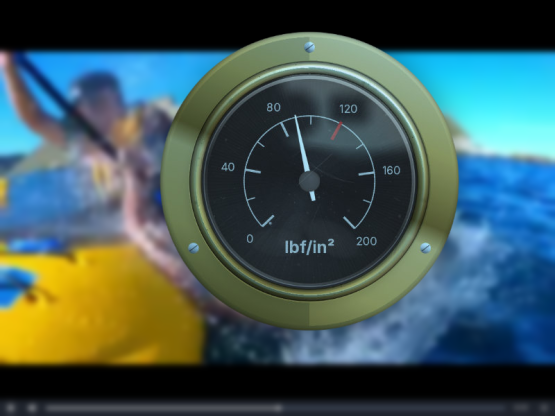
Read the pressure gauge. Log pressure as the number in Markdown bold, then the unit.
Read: **90** psi
